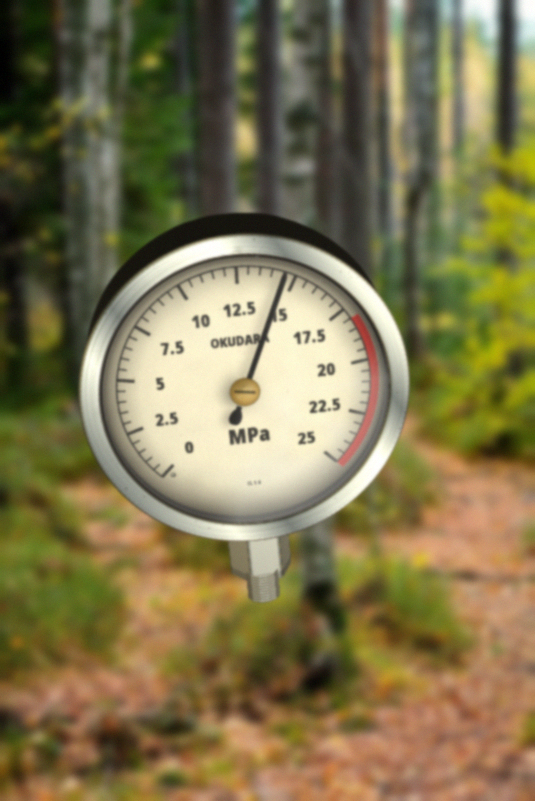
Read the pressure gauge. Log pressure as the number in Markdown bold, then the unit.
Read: **14.5** MPa
